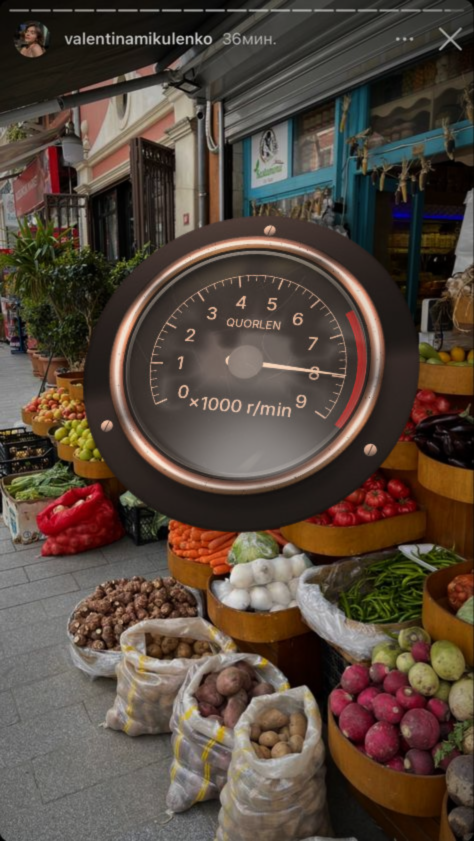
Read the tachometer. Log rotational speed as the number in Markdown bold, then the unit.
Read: **8000** rpm
